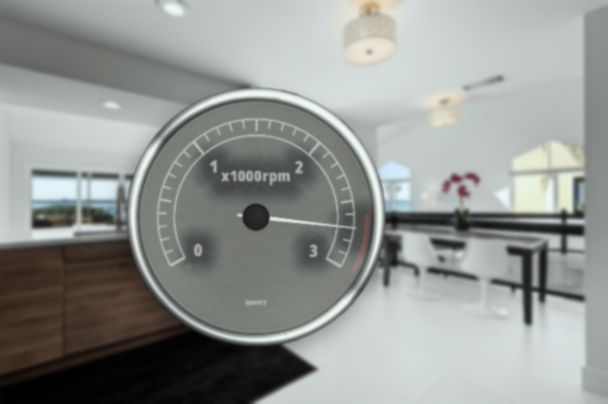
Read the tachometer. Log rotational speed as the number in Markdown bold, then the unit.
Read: **2700** rpm
